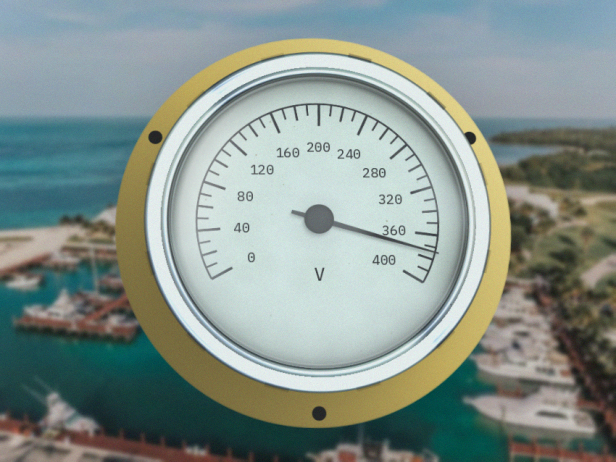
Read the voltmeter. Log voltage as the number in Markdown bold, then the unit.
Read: **375** V
